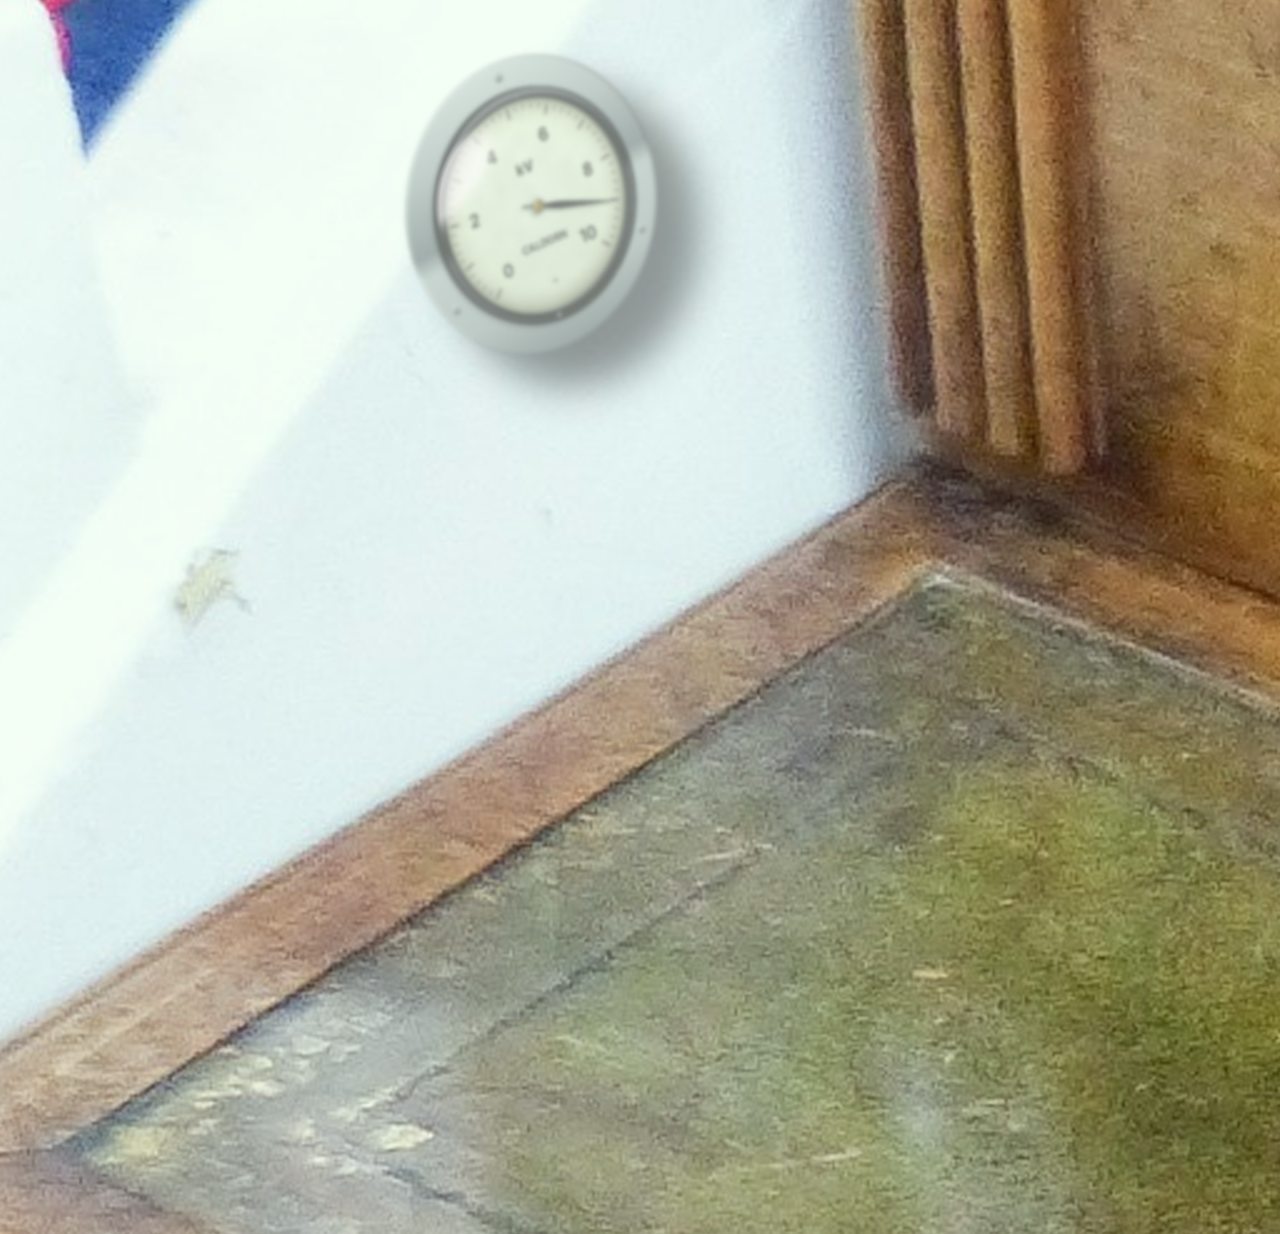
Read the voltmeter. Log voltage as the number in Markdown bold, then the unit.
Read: **9** kV
